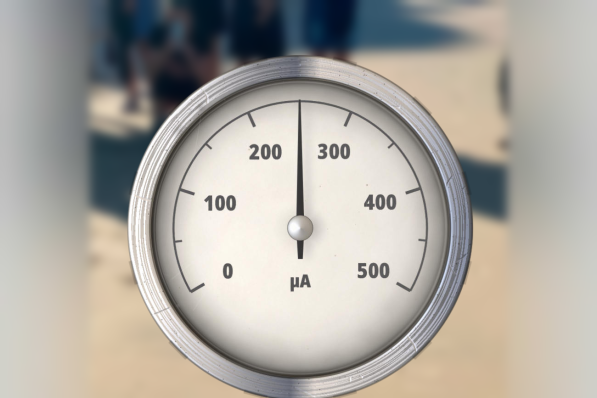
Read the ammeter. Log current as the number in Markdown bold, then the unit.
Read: **250** µA
